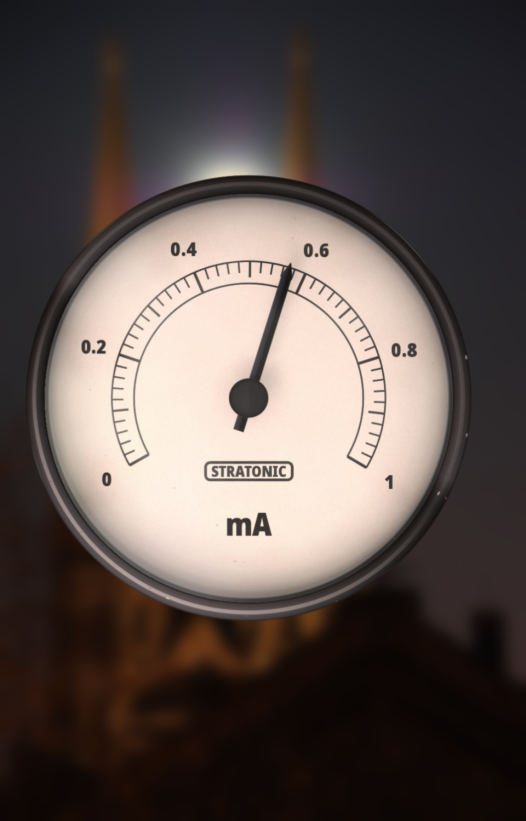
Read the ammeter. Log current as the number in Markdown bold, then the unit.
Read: **0.57** mA
